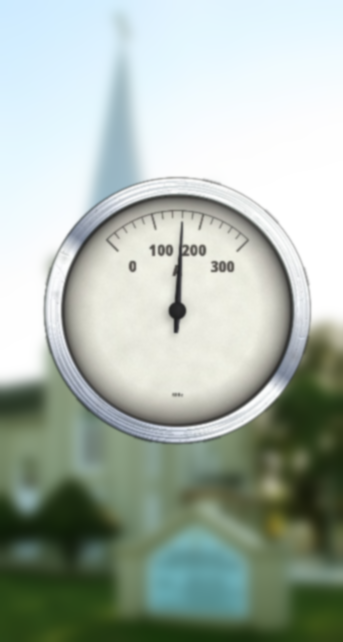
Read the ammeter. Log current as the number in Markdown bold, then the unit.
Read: **160** A
